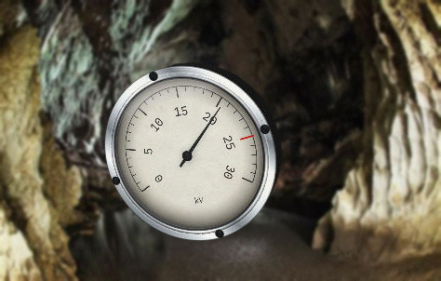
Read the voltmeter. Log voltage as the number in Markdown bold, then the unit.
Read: **20.5** kV
